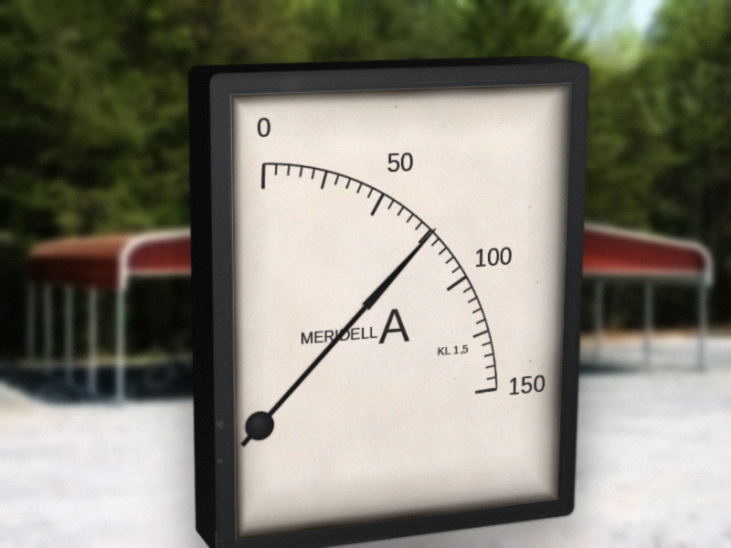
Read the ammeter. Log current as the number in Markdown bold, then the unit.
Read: **75** A
